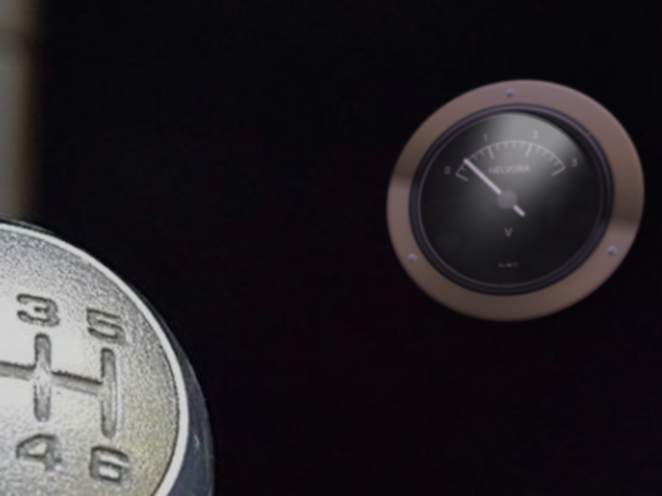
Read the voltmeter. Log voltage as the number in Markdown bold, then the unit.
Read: **0.4** V
